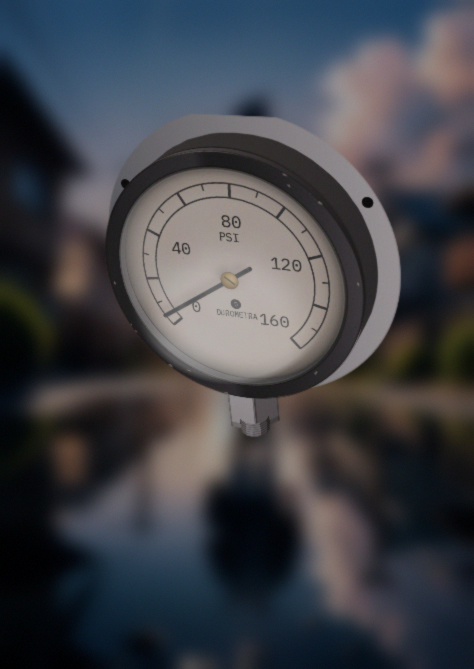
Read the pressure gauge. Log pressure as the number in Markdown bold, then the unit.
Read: **5** psi
